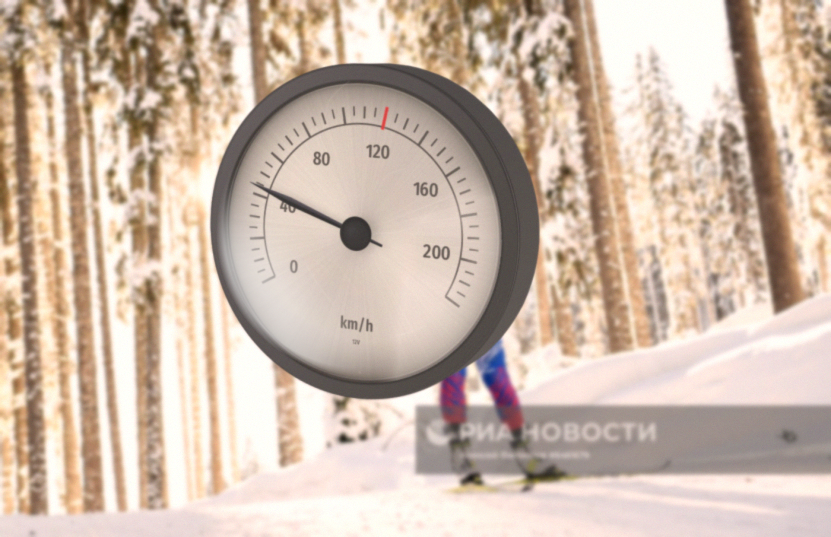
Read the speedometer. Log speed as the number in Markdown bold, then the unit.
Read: **45** km/h
